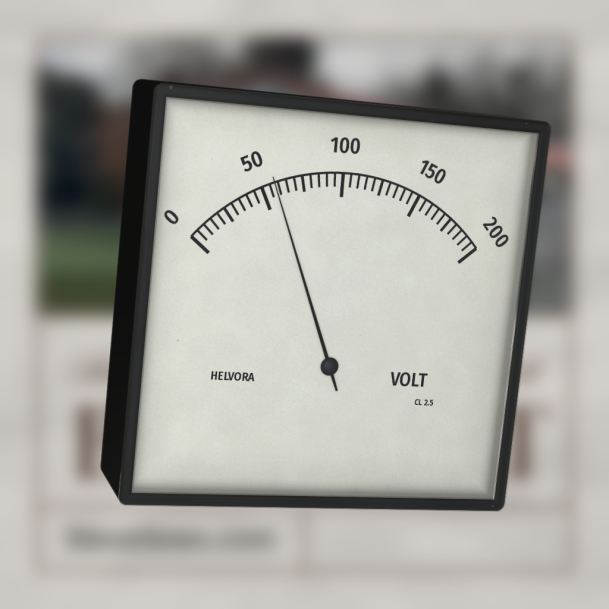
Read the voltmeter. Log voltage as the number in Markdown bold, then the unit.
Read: **57.5** V
